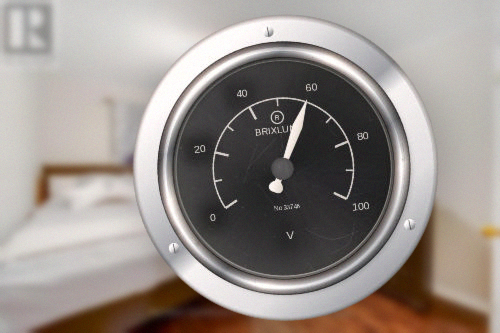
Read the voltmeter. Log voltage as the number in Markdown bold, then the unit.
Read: **60** V
